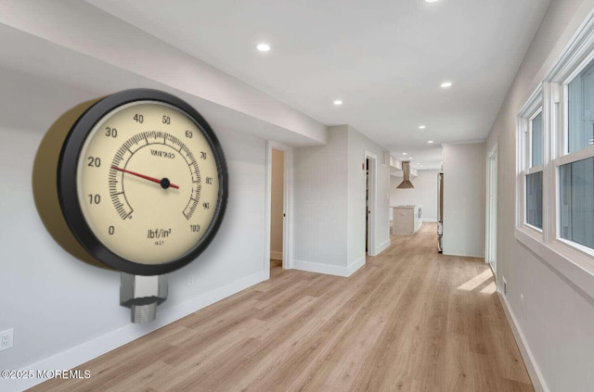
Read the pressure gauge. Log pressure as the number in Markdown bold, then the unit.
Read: **20** psi
